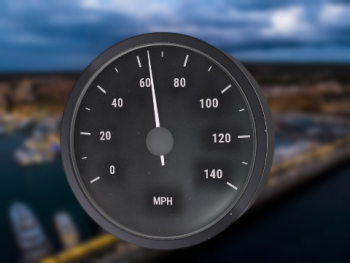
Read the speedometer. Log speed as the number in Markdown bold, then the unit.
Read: **65** mph
